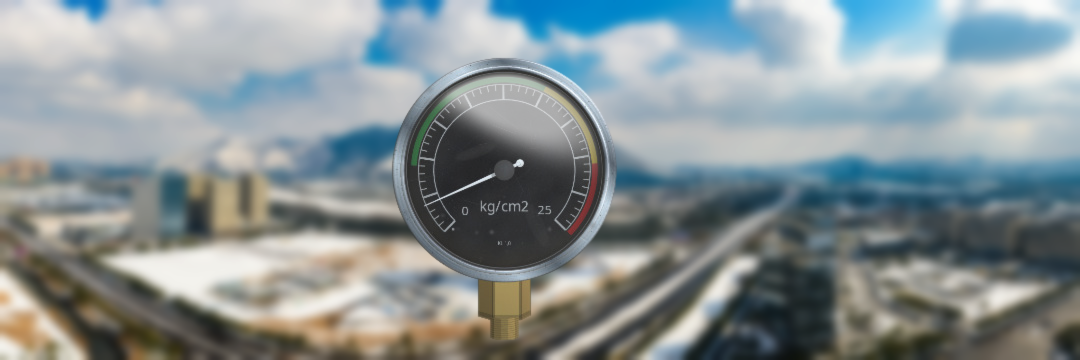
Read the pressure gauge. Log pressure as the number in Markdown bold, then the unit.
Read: **2** kg/cm²
